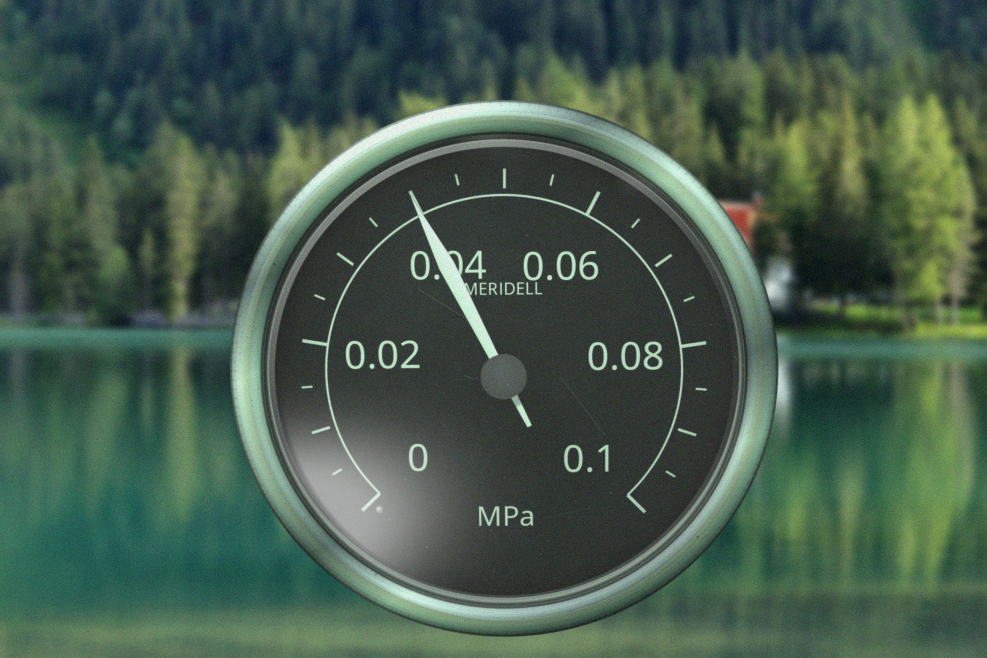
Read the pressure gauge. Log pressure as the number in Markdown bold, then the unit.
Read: **0.04** MPa
